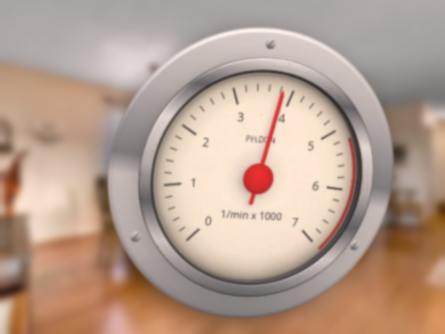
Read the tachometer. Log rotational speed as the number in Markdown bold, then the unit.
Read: **3800** rpm
